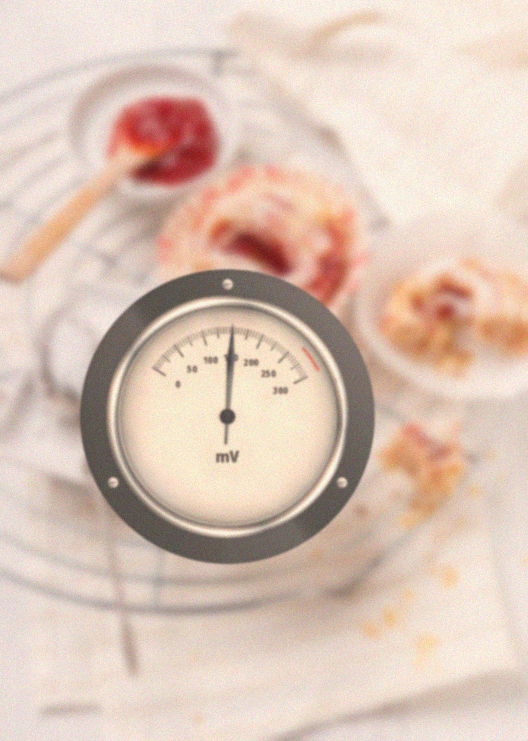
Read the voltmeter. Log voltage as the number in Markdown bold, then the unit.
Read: **150** mV
